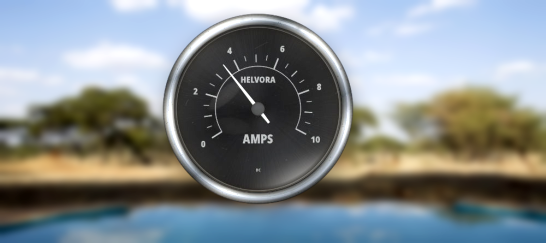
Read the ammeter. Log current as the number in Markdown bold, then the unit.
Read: **3.5** A
